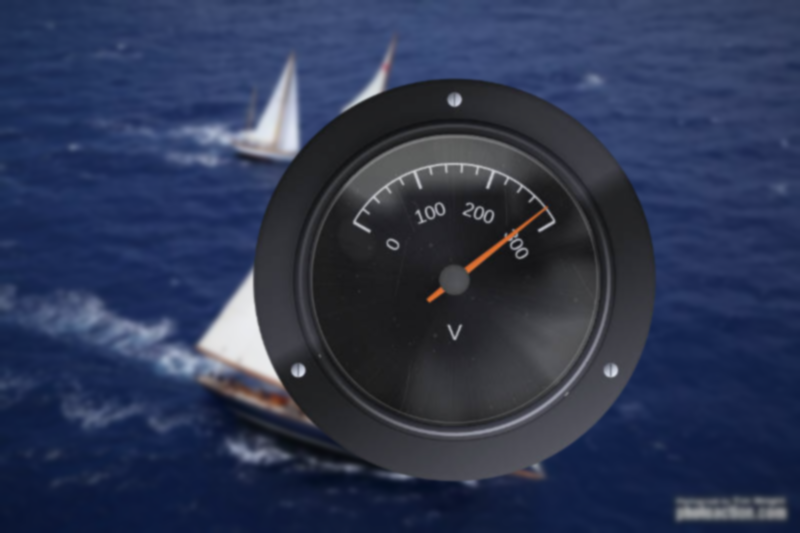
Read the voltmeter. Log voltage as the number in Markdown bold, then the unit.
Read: **280** V
